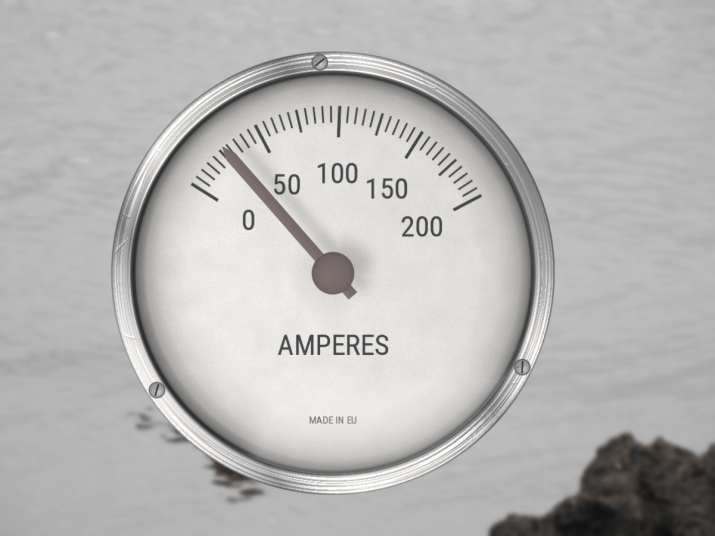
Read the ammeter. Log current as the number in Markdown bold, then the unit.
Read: **27.5** A
